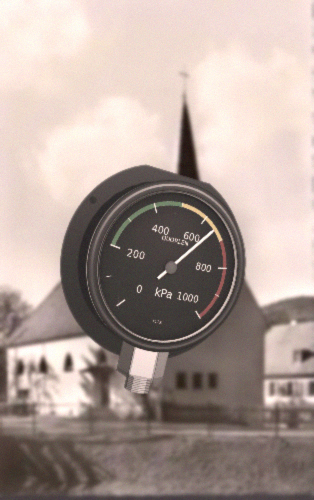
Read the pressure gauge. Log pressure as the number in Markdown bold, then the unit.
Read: **650** kPa
